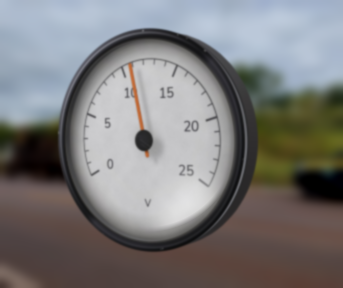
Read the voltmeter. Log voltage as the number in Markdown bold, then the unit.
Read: **11** V
